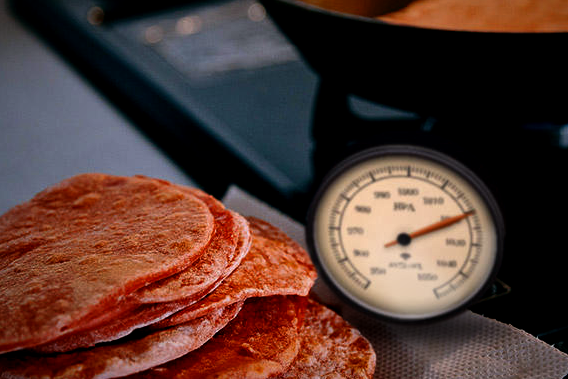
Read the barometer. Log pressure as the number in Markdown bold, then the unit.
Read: **1020** hPa
